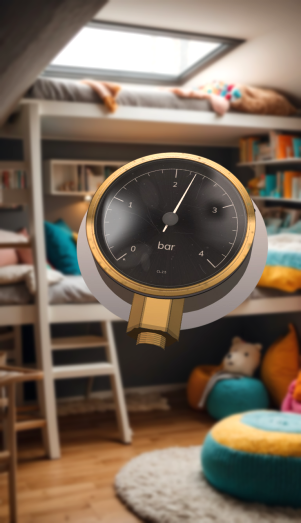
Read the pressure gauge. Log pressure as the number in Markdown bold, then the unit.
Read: **2.3** bar
